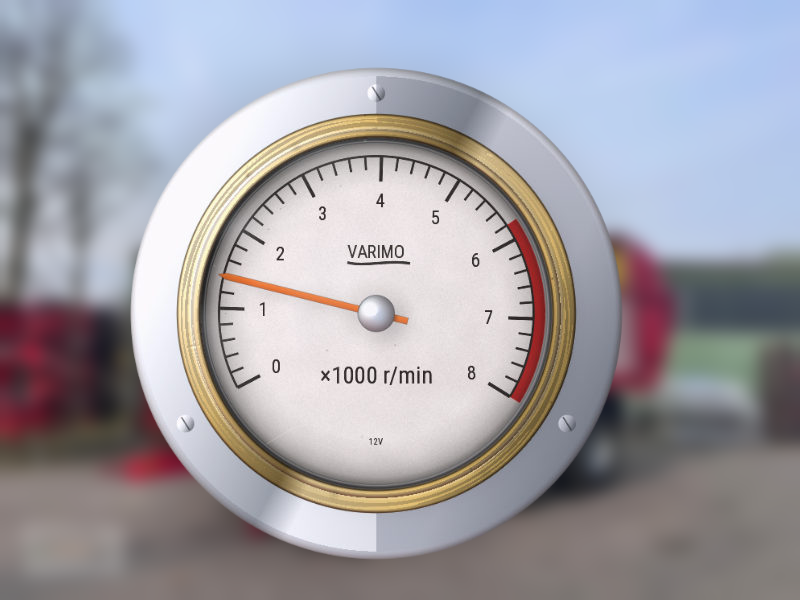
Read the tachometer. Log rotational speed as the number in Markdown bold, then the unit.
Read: **1400** rpm
